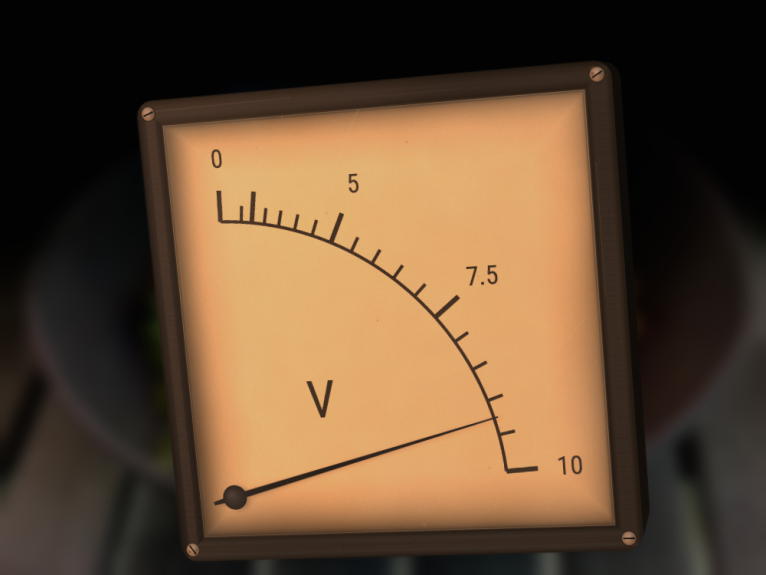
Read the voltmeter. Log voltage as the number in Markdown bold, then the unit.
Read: **9.25** V
